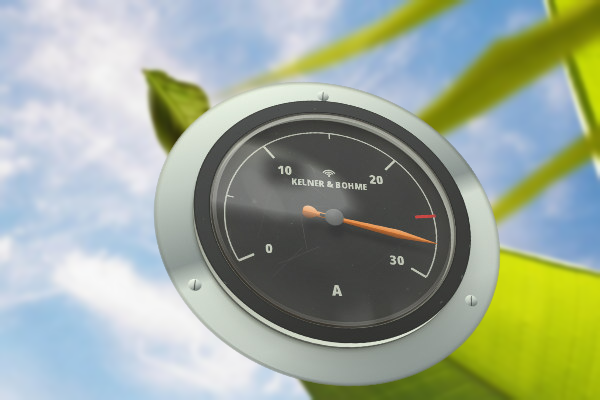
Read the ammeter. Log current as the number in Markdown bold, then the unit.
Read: **27.5** A
